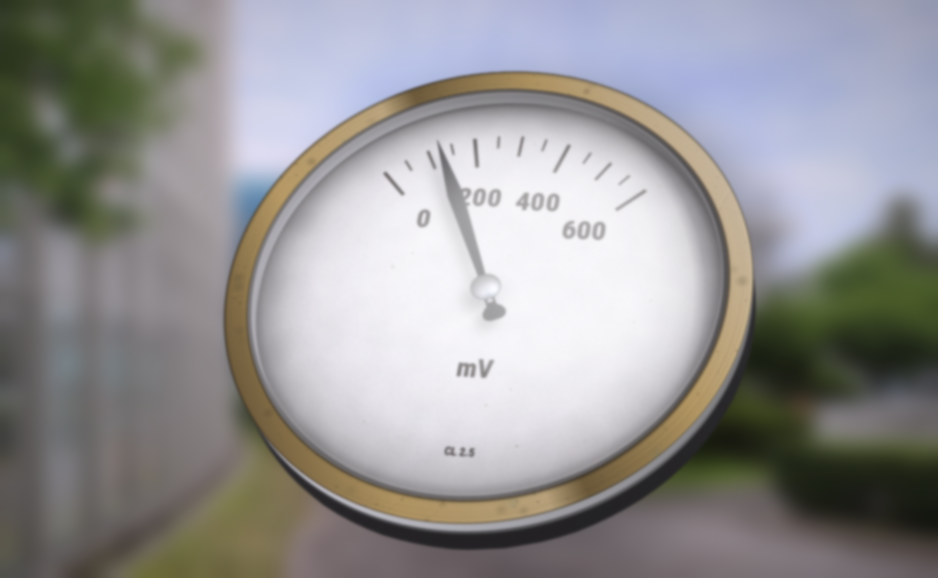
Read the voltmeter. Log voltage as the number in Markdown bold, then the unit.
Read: **125** mV
